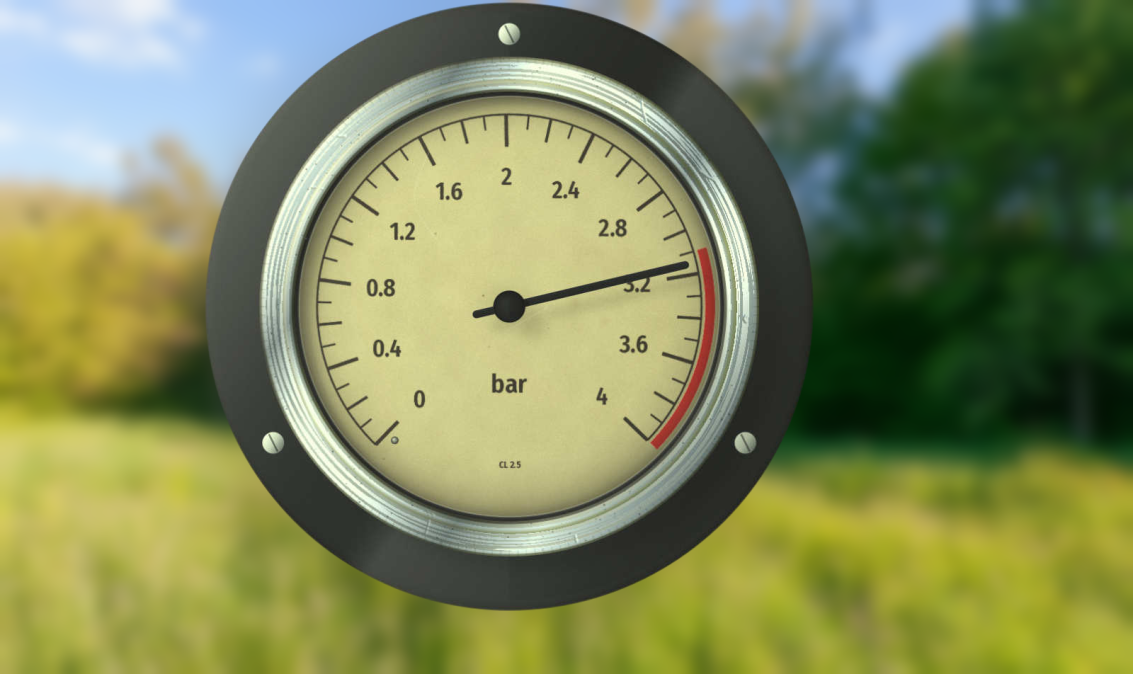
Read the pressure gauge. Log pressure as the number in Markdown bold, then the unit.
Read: **3.15** bar
